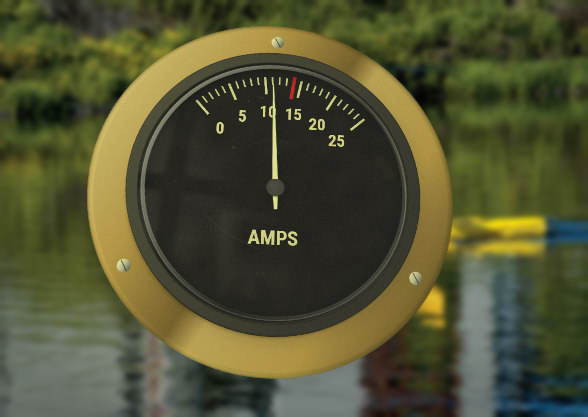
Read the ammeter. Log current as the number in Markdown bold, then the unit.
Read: **11** A
